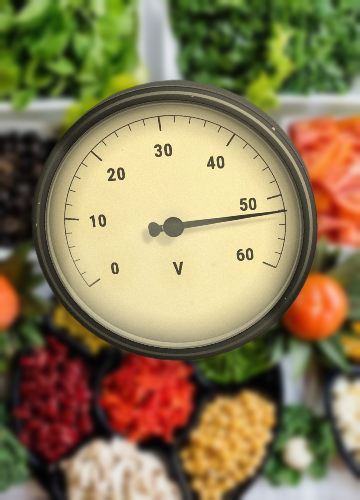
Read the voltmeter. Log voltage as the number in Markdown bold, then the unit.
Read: **52** V
